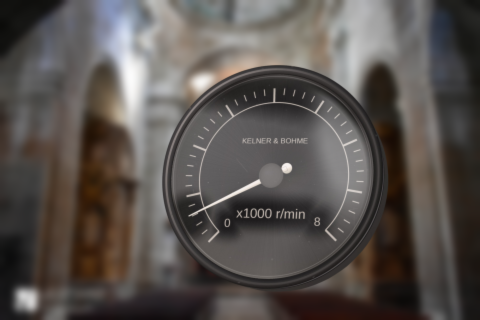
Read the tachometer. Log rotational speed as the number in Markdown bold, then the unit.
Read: **600** rpm
